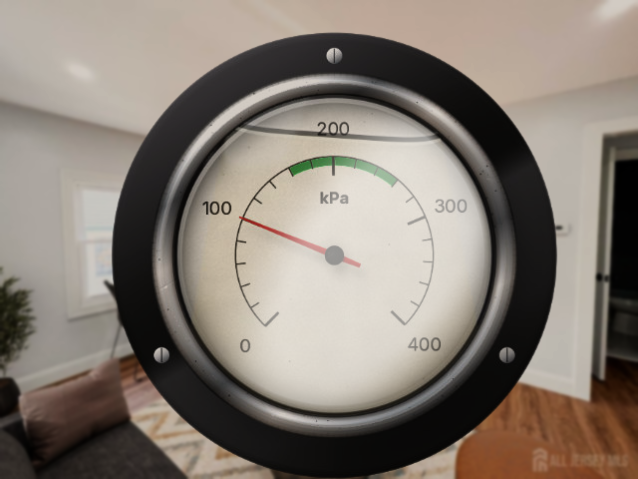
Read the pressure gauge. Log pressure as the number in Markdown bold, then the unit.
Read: **100** kPa
